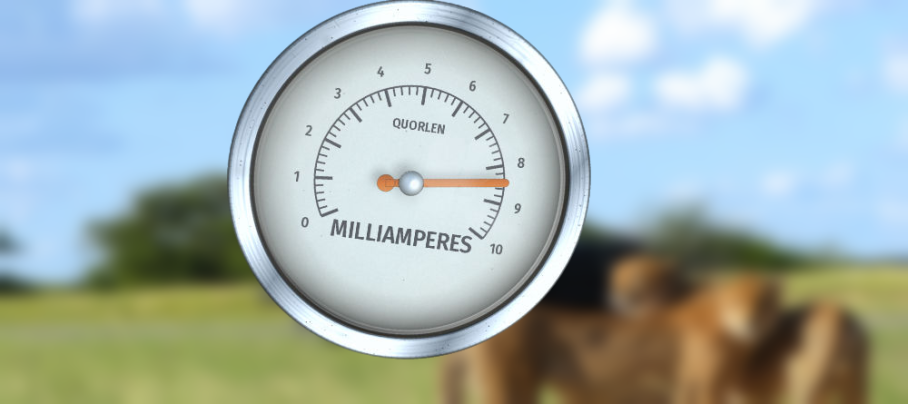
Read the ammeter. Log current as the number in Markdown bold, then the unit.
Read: **8.4** mA
